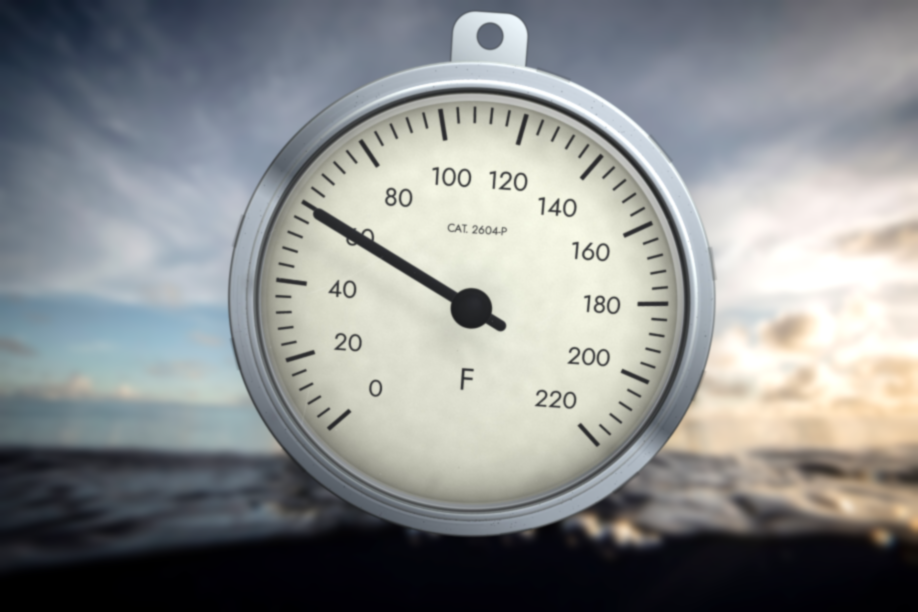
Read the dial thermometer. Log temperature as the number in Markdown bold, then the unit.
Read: **60** °F
